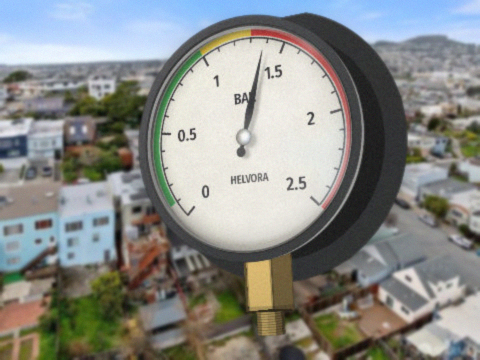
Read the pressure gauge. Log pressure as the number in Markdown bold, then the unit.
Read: **1.4** bar
